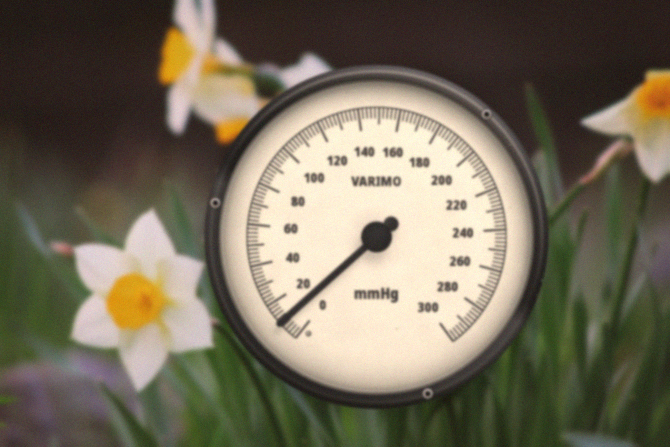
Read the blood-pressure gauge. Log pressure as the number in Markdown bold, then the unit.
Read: **10** mmHg
